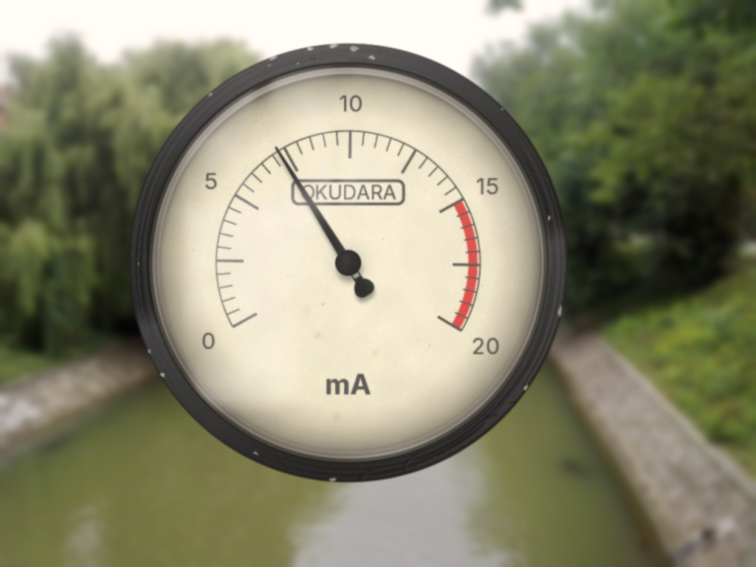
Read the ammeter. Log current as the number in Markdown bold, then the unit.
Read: **7.25** mA
